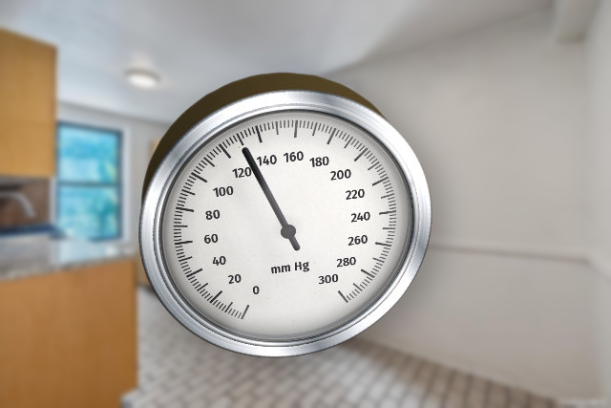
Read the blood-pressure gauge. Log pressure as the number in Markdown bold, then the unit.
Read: **130** mmHg
